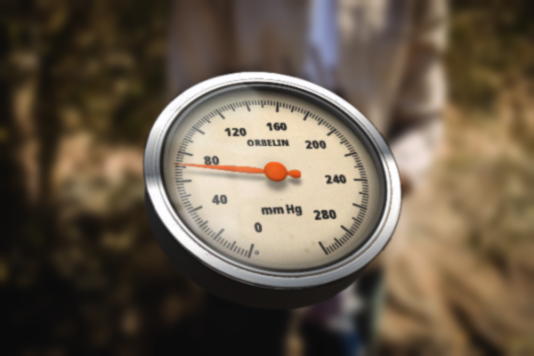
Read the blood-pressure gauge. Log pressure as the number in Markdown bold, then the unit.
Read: **70** mmHg
